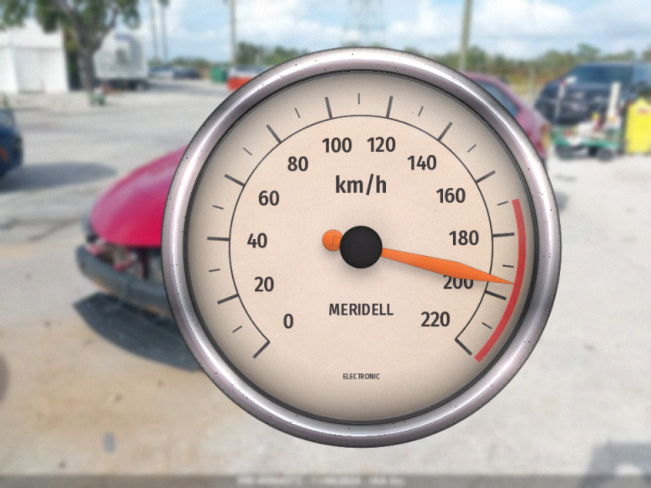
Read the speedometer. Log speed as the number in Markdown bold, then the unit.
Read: **195** km/h
